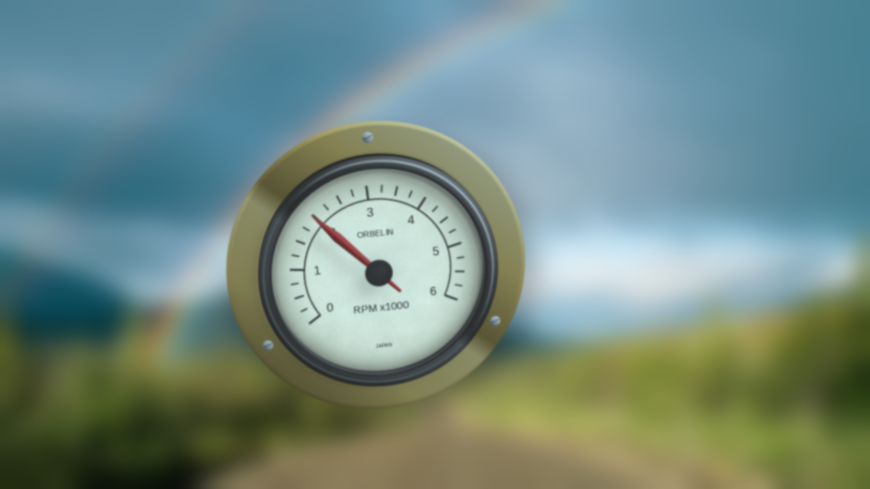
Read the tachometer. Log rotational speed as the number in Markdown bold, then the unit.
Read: **2000** rpm
